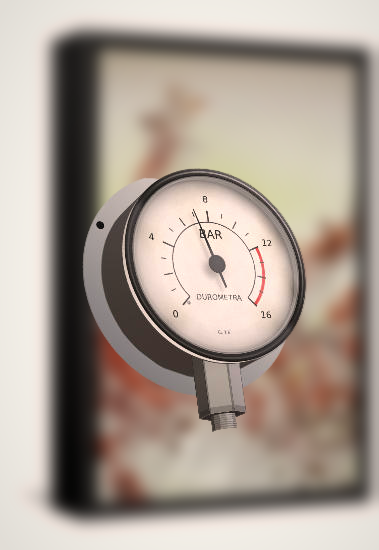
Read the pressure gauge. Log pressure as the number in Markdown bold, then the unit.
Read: **7** bar
